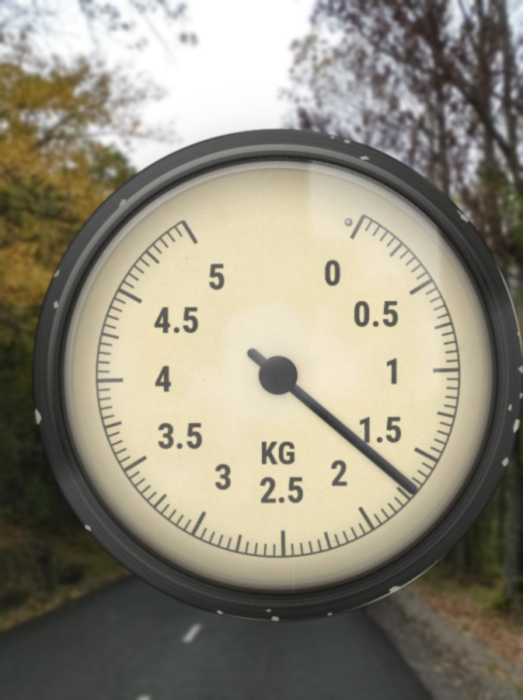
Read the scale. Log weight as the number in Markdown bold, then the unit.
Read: **1.7** kg
